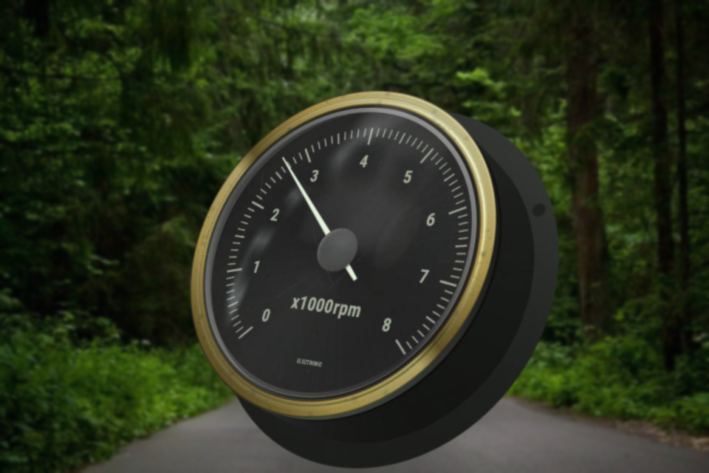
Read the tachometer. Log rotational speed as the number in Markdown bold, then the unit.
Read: **2700** rpm
